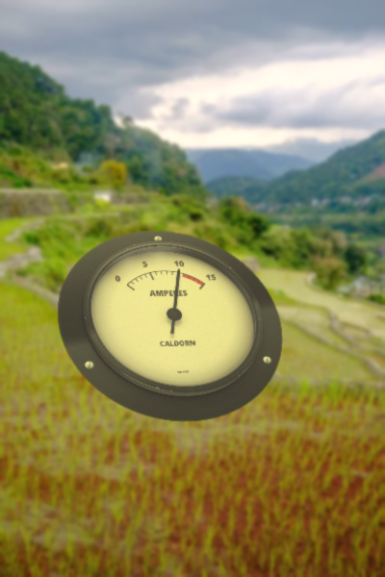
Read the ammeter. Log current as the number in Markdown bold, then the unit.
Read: **10** A
